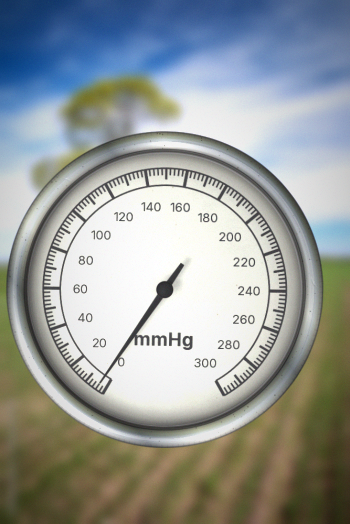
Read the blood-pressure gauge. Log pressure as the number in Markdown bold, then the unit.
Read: **4** mmHg
